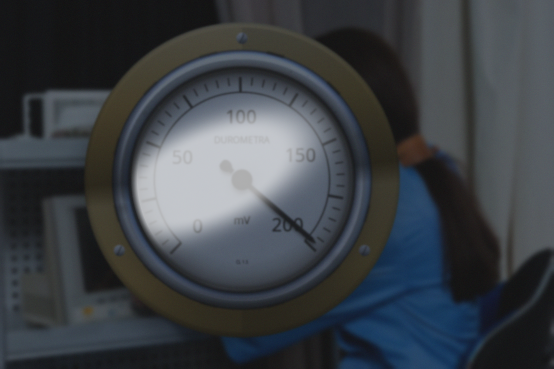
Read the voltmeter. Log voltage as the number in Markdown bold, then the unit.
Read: **197.5** mV
